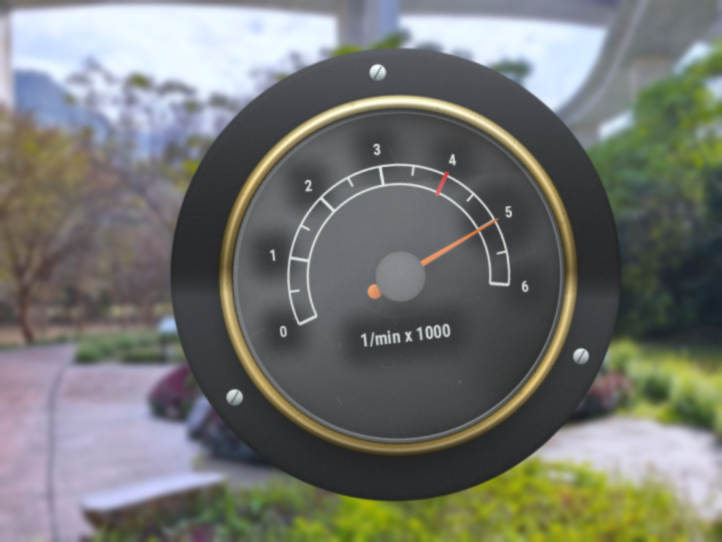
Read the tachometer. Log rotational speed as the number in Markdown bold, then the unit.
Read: **5000** rpm
